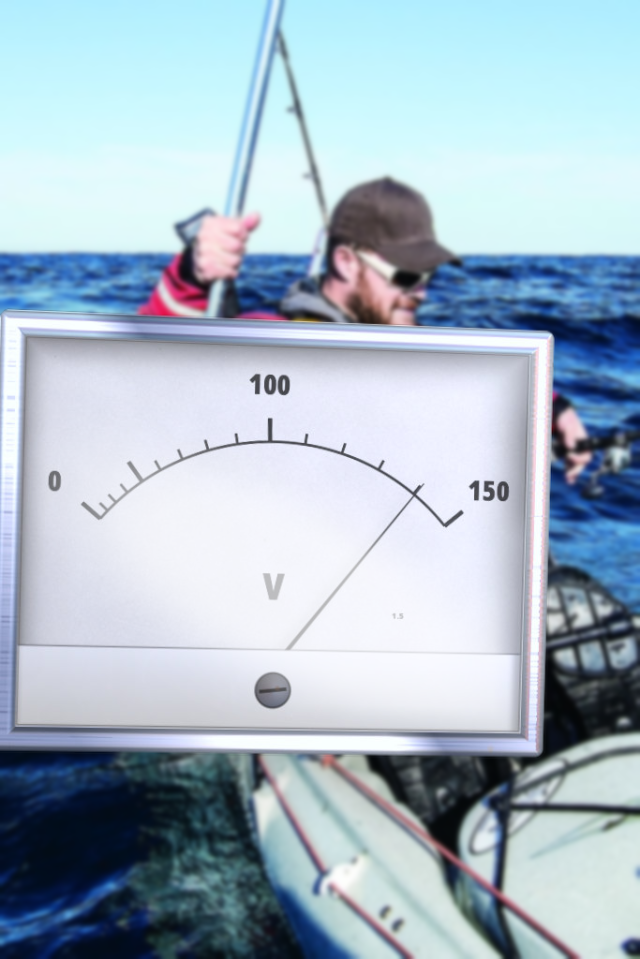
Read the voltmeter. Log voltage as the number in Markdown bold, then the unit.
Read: **140** V
